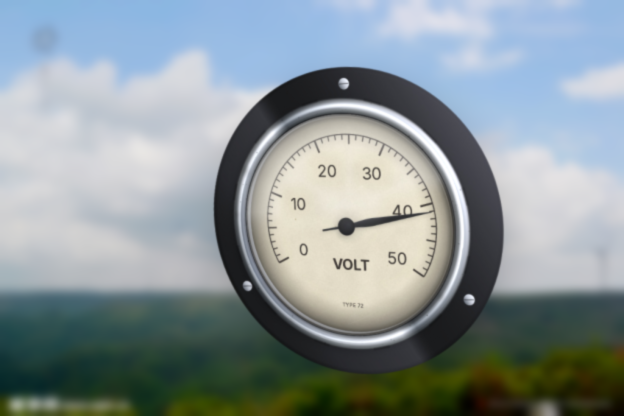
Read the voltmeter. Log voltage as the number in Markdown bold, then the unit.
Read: **41** V
